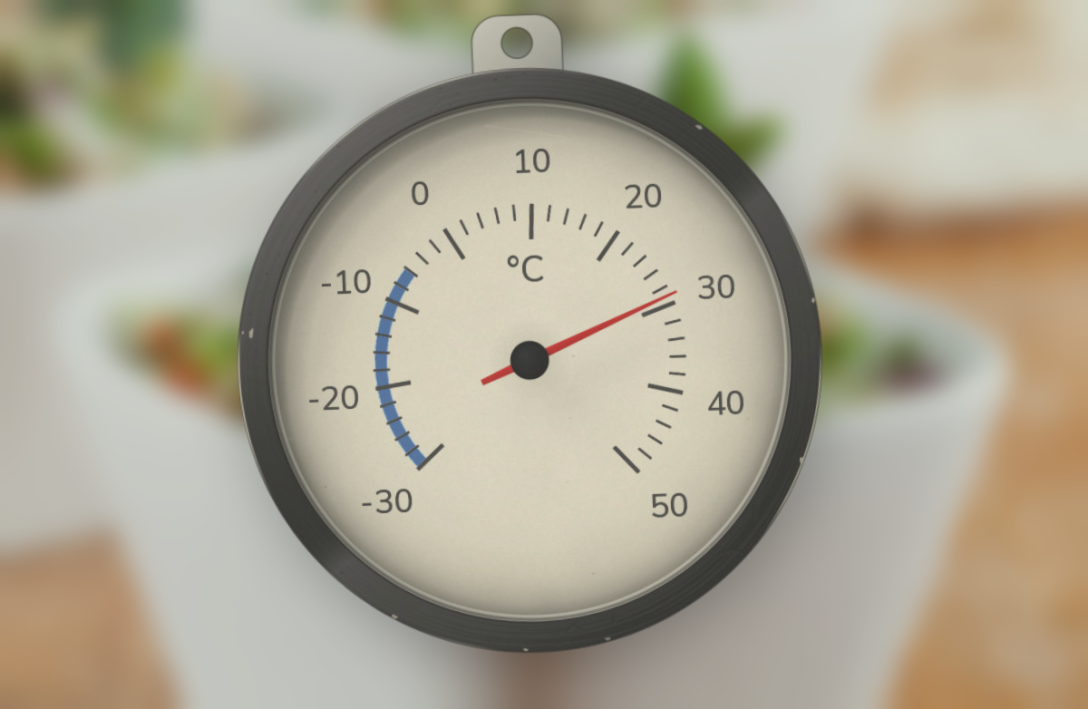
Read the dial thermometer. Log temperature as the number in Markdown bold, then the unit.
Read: **29** °C
